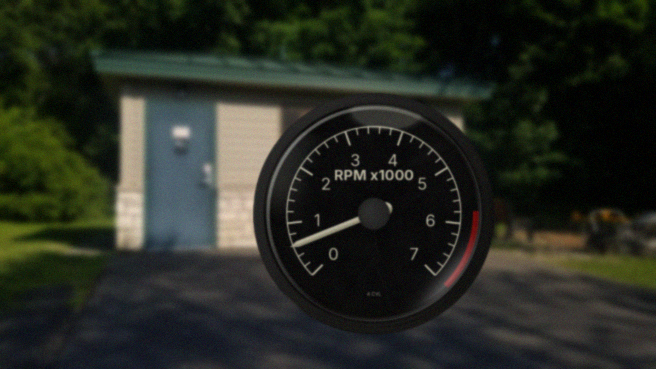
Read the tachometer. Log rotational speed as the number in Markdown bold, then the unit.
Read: **600** rpm
